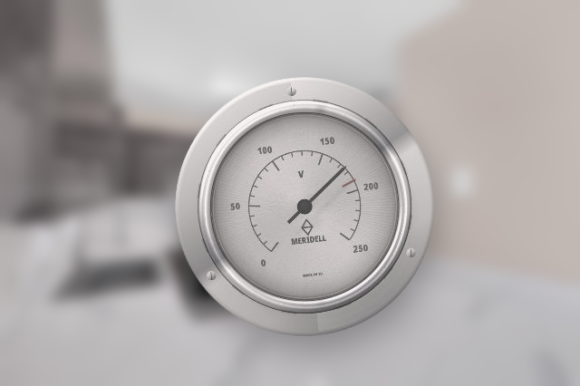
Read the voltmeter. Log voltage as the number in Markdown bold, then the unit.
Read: **175** V
